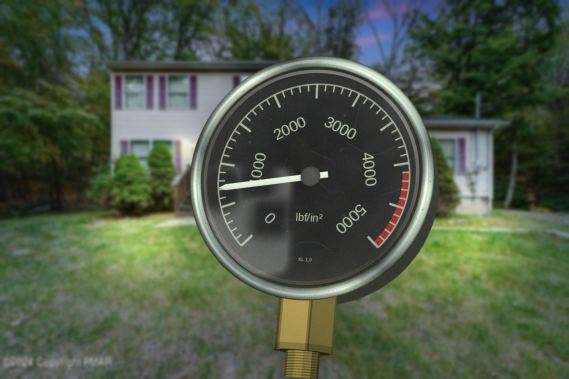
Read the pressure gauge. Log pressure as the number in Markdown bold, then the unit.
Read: **700** psi
